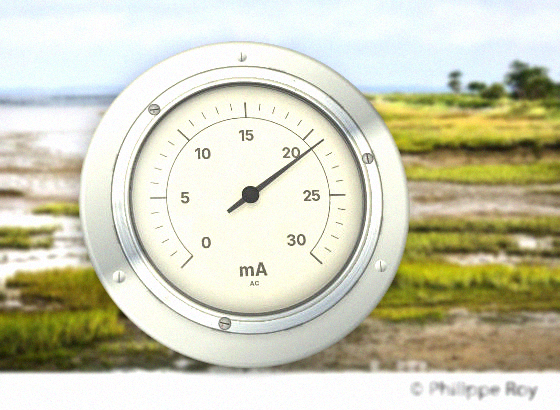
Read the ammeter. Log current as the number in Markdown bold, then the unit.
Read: **21** mA
